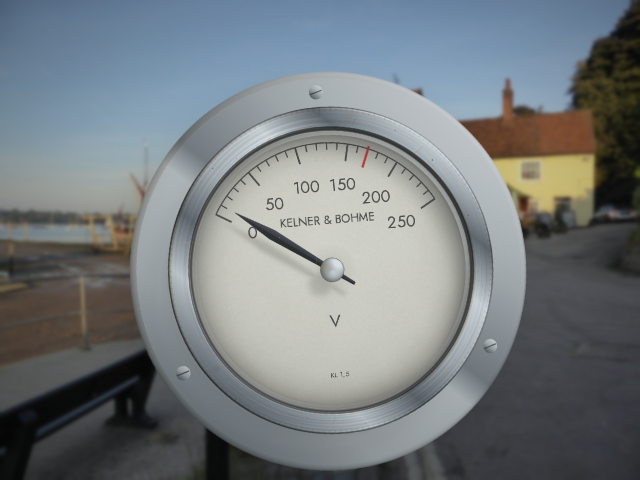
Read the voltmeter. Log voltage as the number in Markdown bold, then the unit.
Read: **10** V
